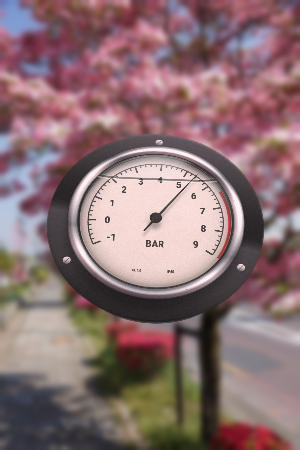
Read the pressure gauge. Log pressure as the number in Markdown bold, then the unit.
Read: **5.4** bar
